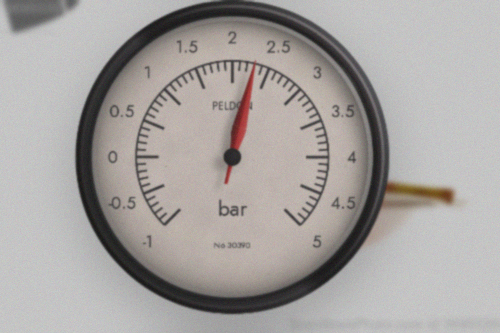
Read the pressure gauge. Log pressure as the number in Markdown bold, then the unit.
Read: **2.3** bar
